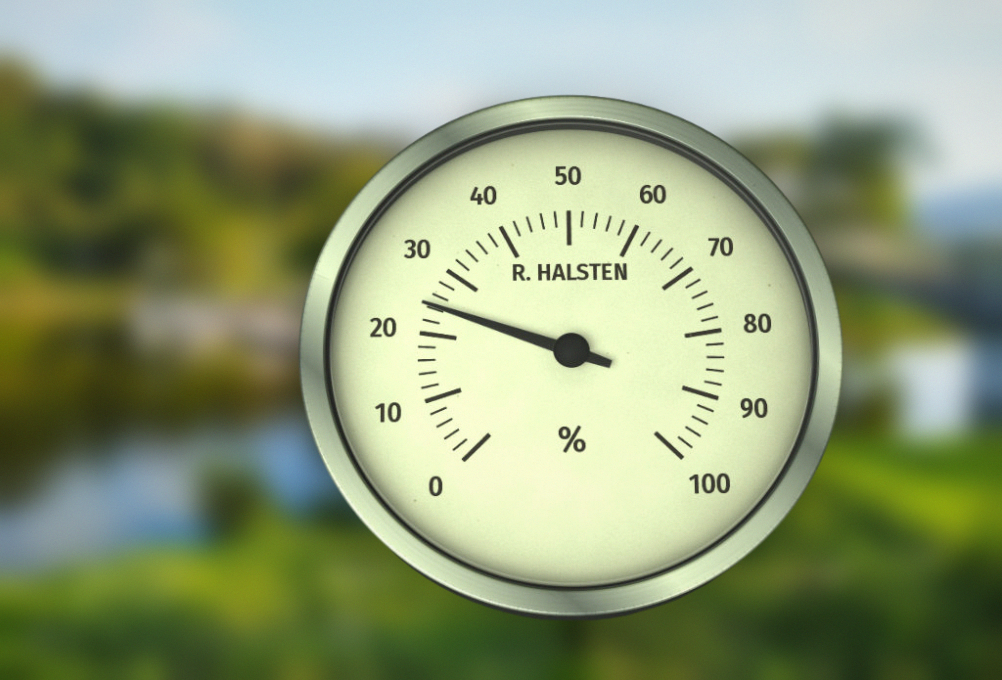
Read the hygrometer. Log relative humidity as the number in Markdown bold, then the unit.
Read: **24** %
